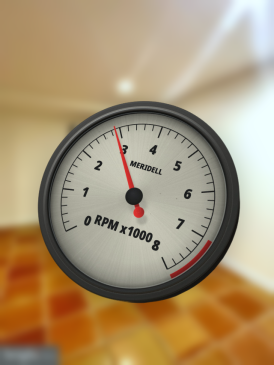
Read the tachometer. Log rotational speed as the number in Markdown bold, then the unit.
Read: **2900** rpm
